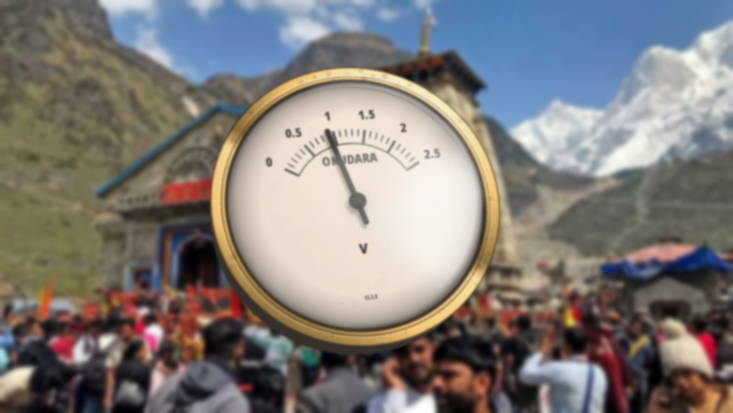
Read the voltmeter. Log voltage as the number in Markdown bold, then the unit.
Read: **0.9** V
